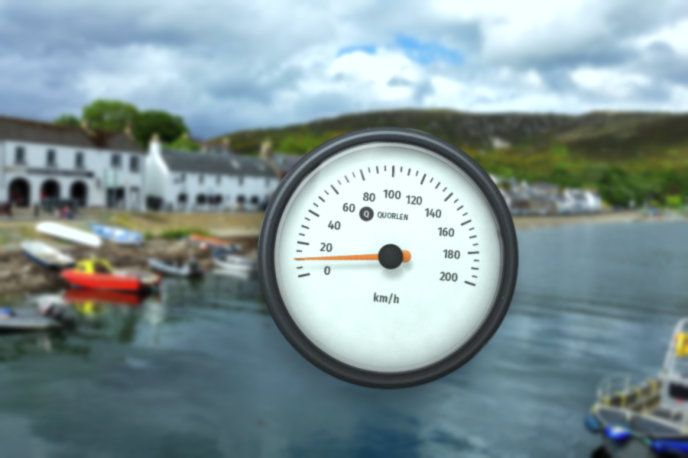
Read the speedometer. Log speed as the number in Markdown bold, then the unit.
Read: **10** km/h
